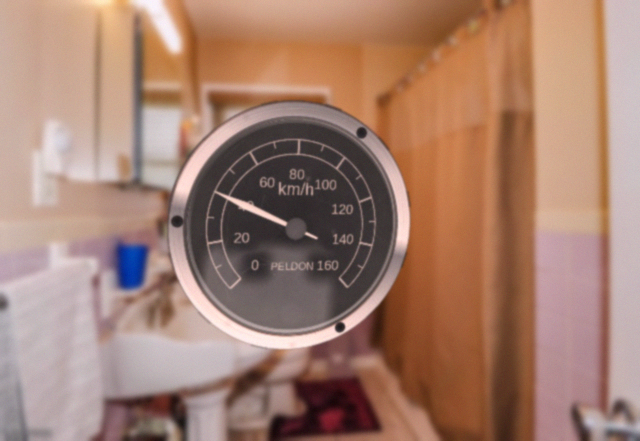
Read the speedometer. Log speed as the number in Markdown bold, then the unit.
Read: **40** km/h
